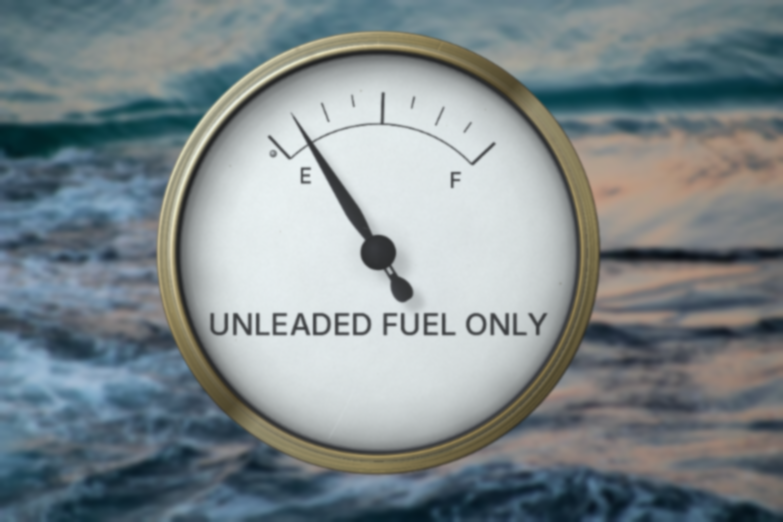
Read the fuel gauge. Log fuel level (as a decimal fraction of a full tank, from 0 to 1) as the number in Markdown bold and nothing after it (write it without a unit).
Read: **0.125**
